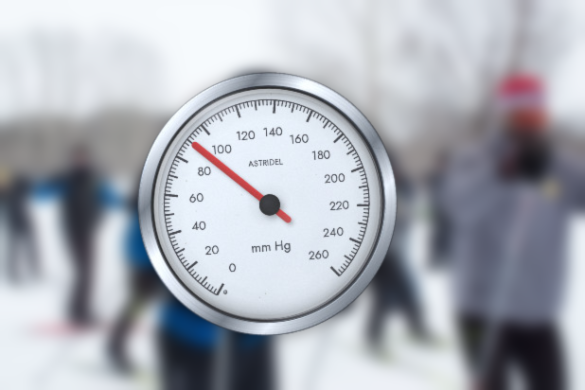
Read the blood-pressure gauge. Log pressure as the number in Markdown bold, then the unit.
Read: **90** mmHg
